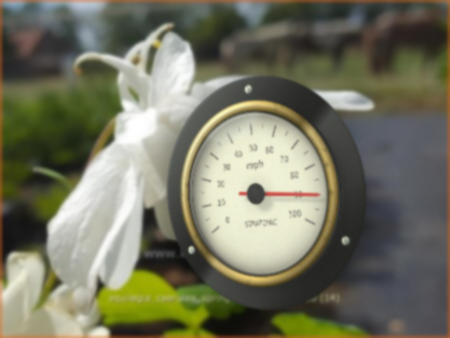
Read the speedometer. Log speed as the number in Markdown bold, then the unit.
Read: **90** mph
